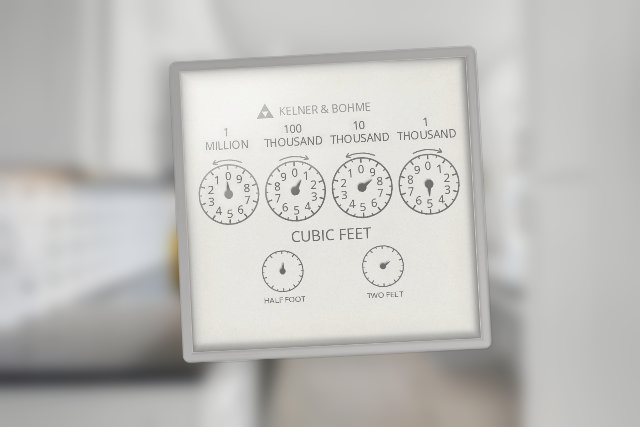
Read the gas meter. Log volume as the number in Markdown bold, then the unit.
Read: **8500** ft³
